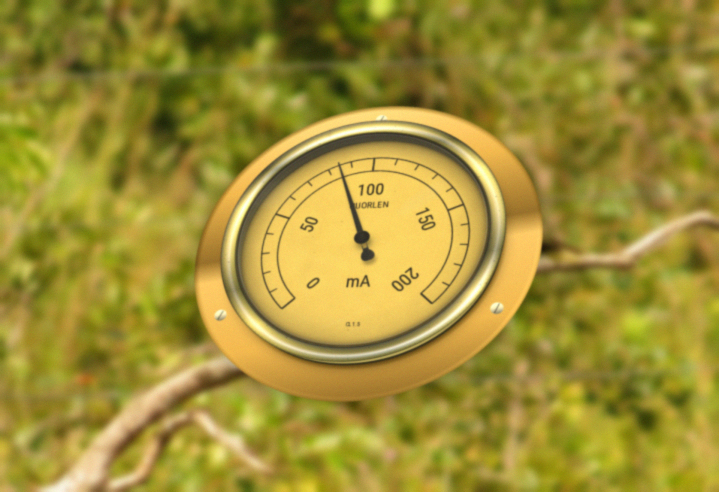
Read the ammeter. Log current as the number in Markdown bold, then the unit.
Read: **85** mA
